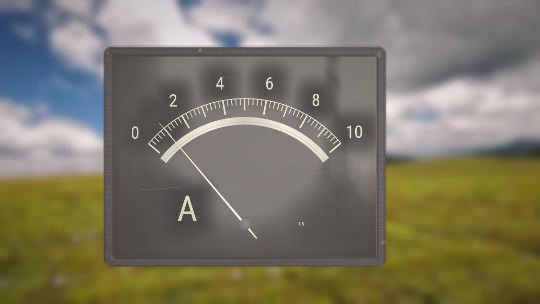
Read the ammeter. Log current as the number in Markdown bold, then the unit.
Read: **1** A
